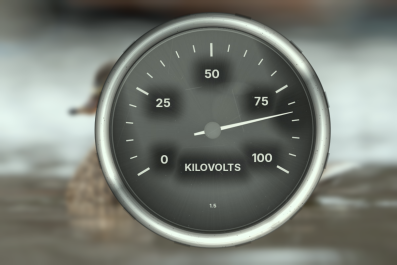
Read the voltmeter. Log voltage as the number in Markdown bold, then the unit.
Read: **82.5** kV
